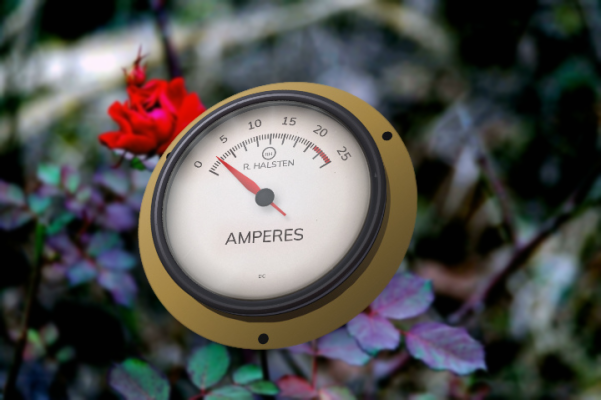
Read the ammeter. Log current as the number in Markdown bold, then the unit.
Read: **2.5** A
